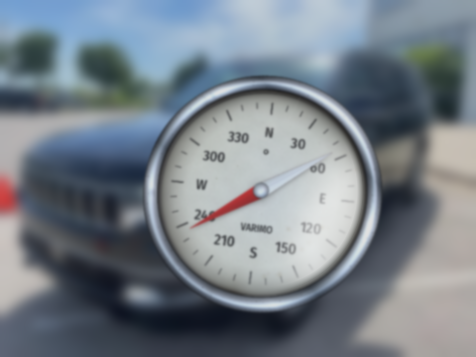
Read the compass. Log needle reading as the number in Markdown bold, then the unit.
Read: **235** °
